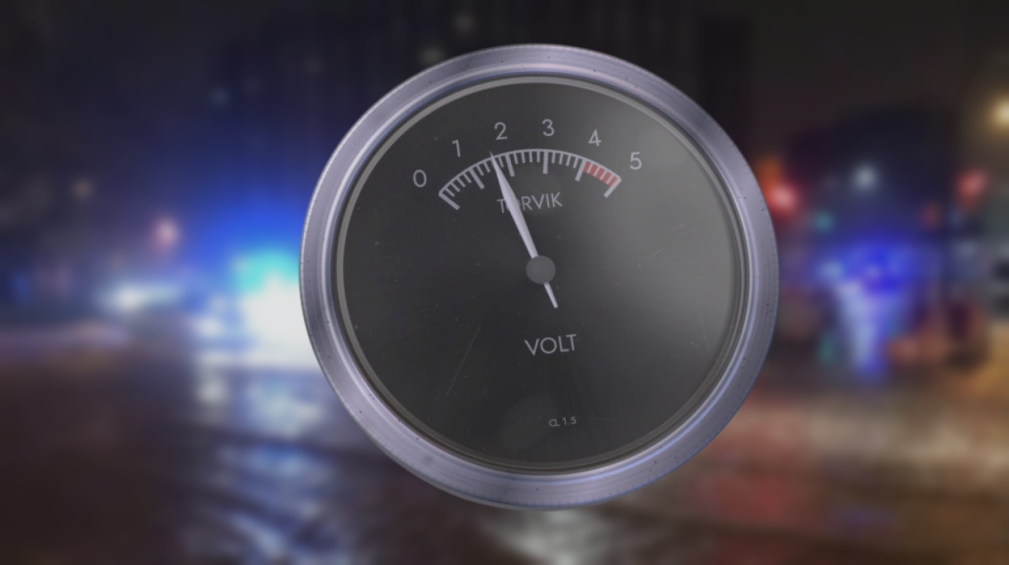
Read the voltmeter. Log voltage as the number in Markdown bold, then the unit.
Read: **1.6** V
